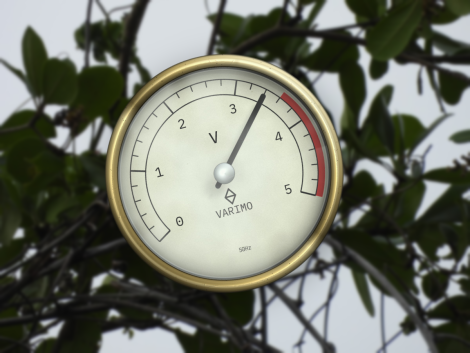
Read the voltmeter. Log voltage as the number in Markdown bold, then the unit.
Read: **3.4** V
